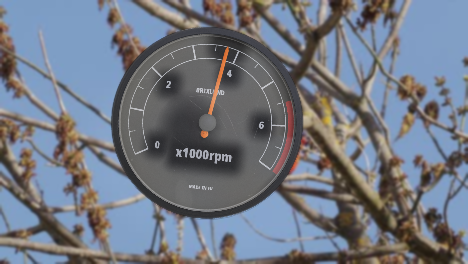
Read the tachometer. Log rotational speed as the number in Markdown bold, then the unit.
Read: **3750** rpm
